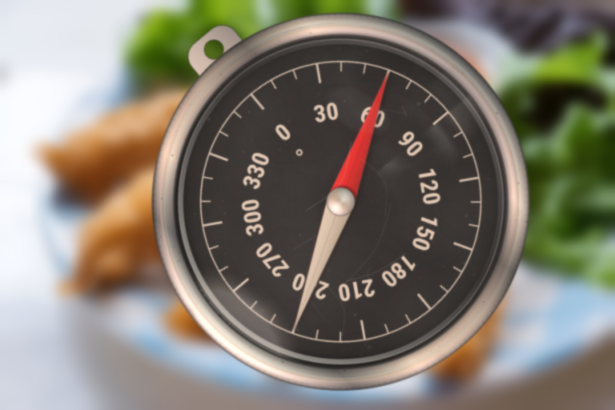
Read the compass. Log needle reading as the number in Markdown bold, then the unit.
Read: **60** °
